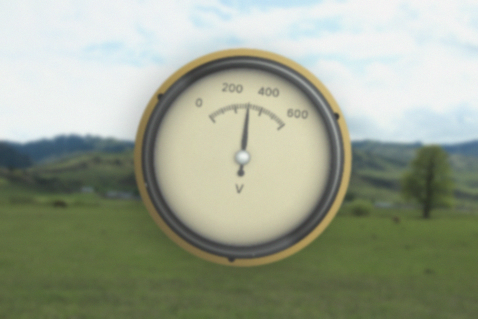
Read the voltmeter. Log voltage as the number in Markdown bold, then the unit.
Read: **300** V
